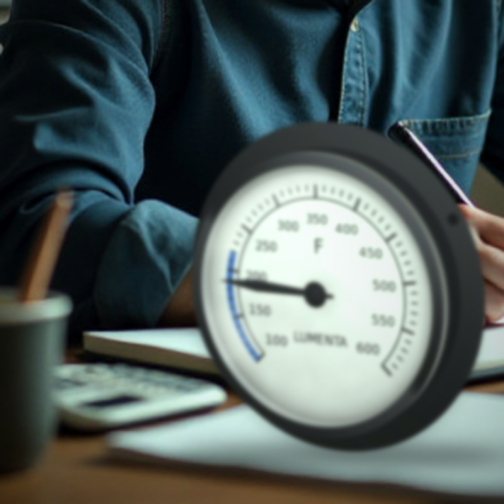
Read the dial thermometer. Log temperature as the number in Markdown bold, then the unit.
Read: **190** °F
